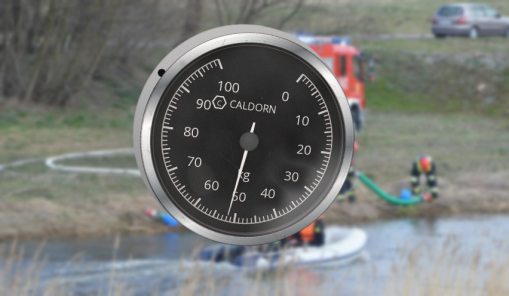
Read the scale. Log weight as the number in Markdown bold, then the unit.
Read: **52** kg
